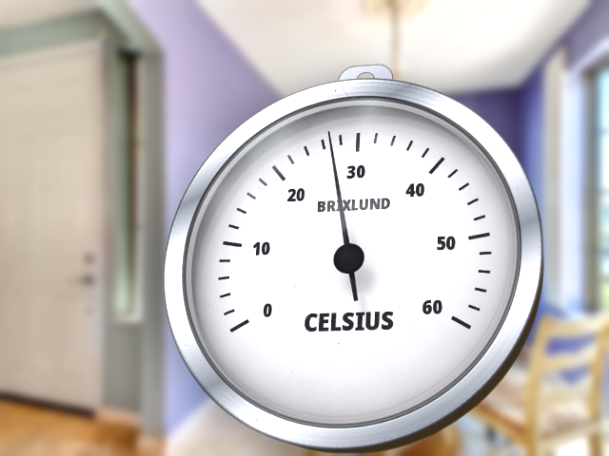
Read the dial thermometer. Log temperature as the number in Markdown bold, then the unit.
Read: **27** °C
